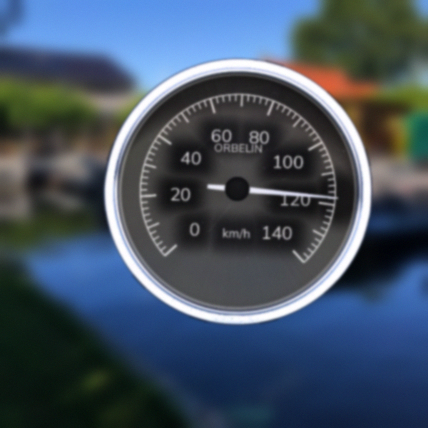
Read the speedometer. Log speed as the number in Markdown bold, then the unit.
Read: **118** km/h
